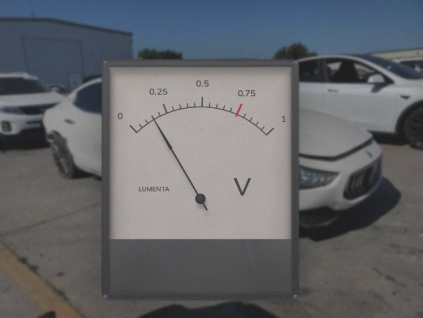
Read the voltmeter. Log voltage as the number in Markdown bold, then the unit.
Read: **0.15** V
